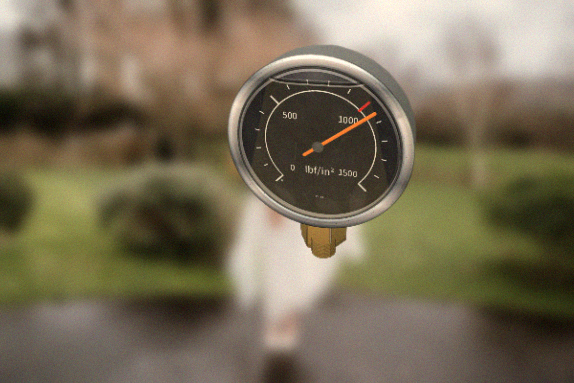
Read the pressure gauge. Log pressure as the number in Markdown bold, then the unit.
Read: **1050** psi
